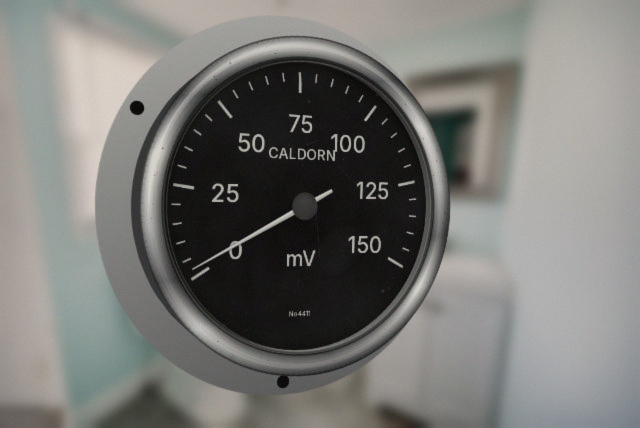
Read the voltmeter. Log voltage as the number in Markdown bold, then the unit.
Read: **2.5** mV
